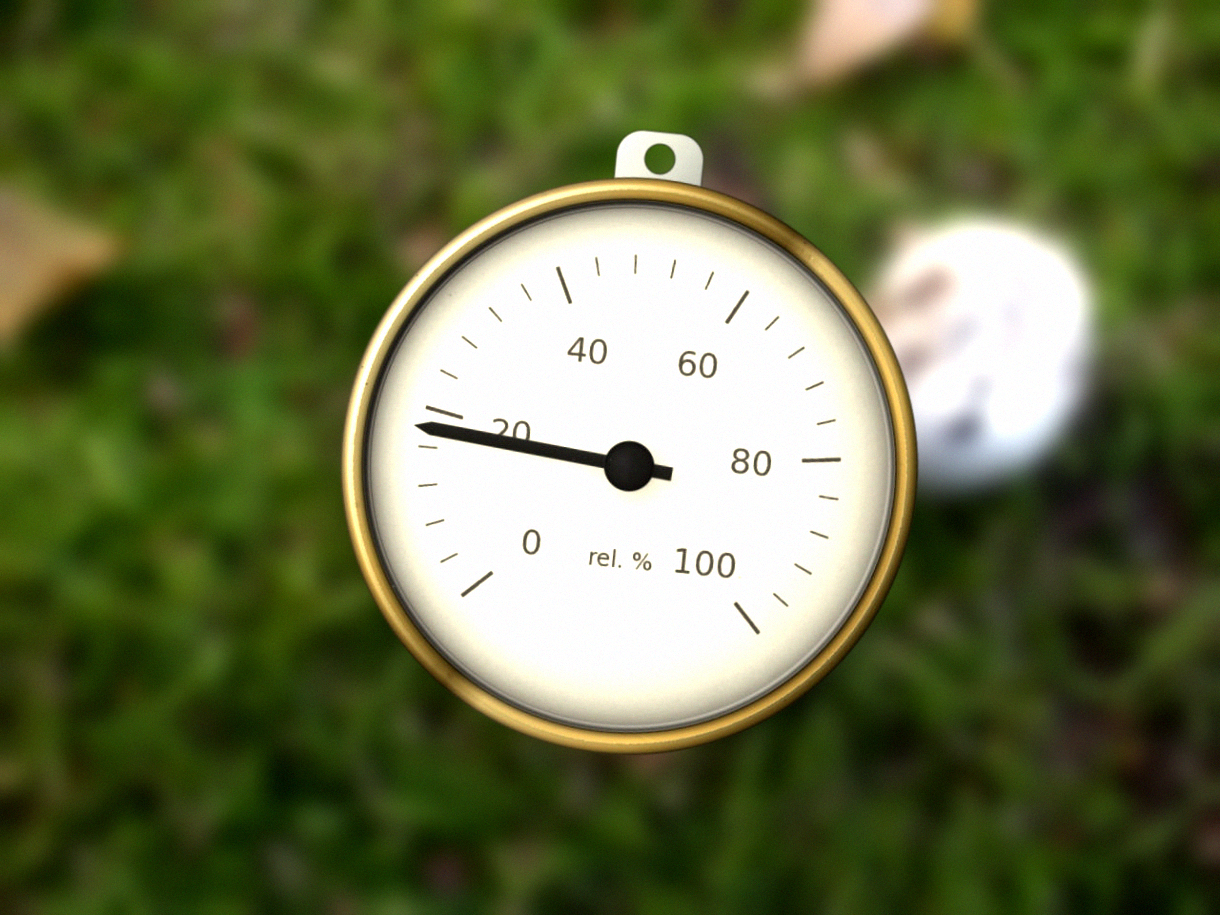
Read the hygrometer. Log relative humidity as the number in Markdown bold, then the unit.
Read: **18** %
